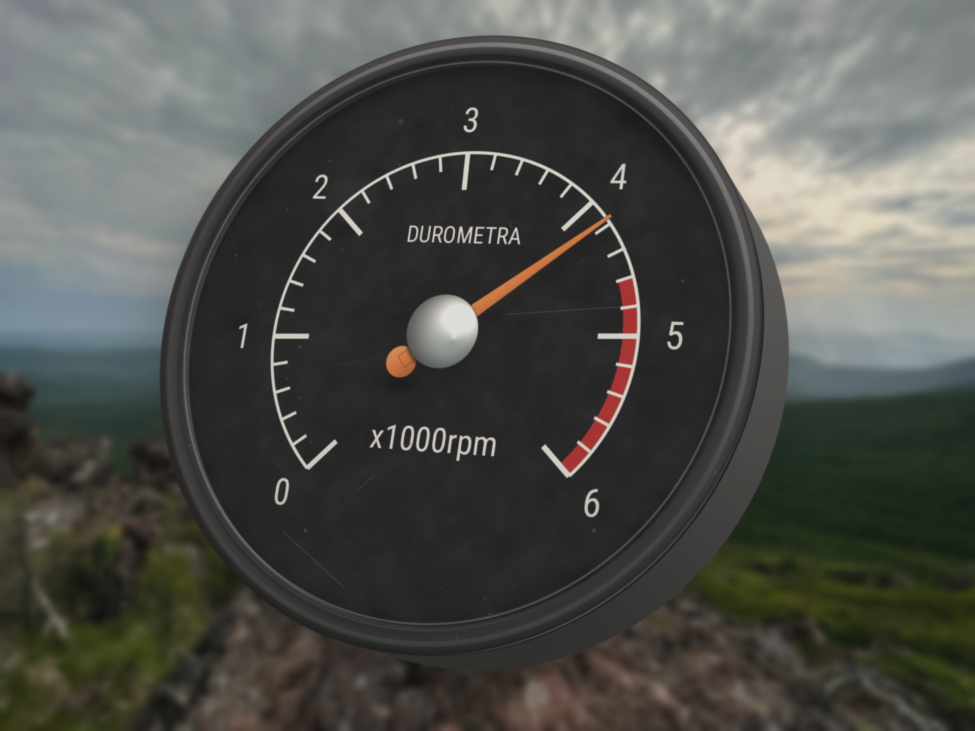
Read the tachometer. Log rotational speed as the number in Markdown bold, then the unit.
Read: **4200** rpm
